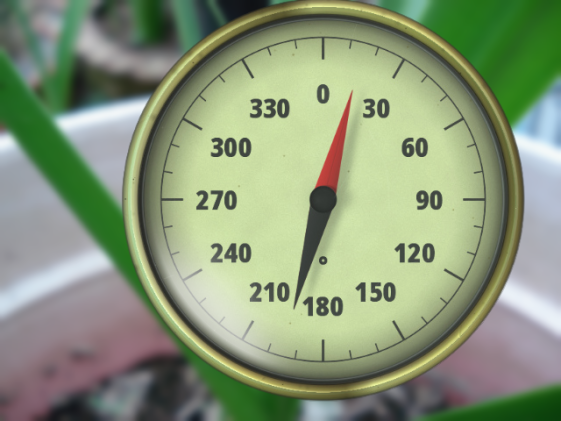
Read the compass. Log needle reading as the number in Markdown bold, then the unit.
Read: **15** °
